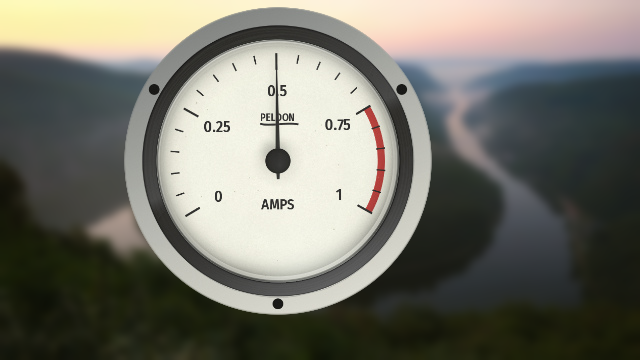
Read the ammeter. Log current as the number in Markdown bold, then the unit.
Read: **0.5** A
